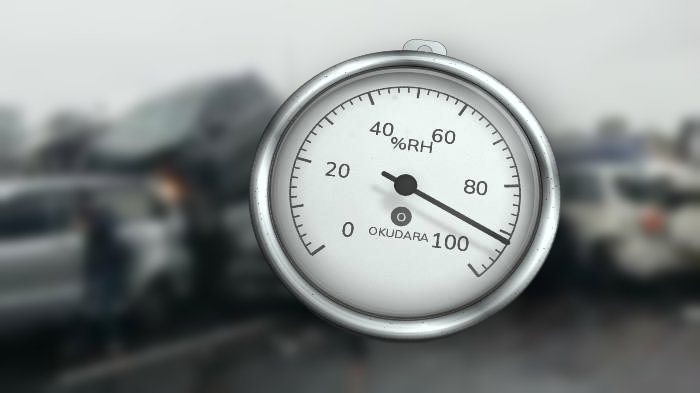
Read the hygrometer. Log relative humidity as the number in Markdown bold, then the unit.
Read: **92** %
